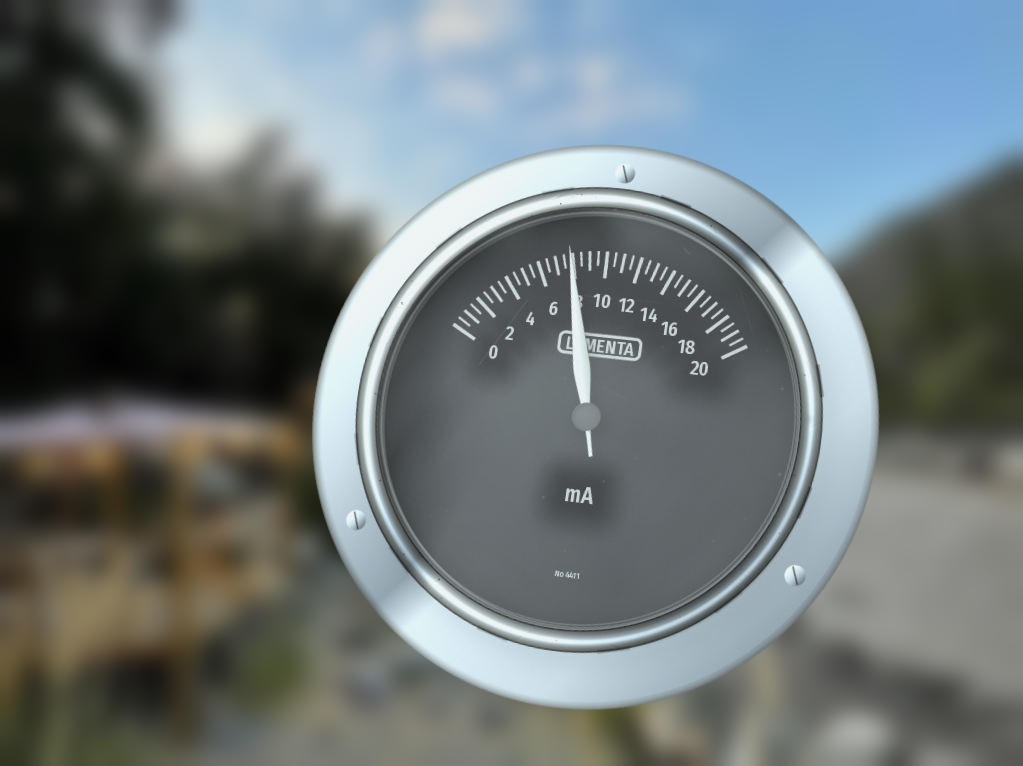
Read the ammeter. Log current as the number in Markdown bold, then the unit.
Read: **8** mA
